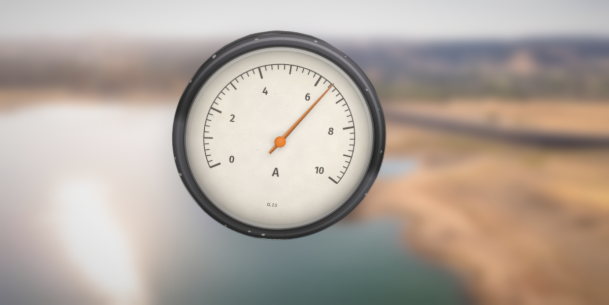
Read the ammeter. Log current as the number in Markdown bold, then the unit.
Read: **6.4** A
